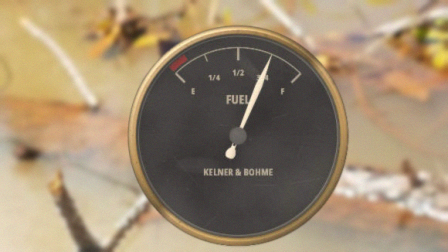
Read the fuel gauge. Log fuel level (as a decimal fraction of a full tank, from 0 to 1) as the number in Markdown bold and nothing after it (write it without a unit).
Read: **0.75**
